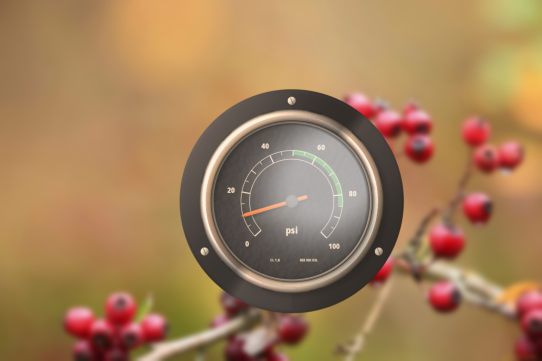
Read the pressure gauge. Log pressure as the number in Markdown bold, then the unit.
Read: **10** psi
